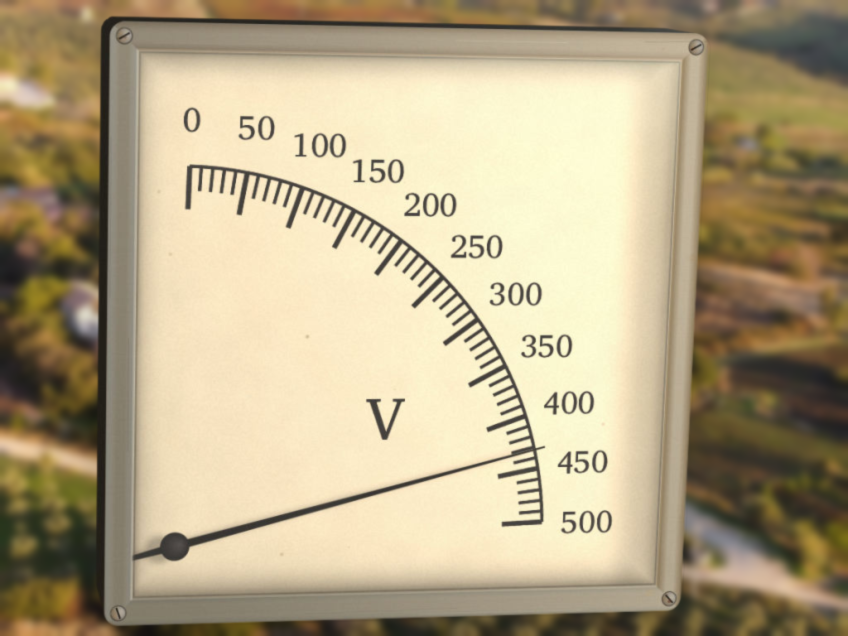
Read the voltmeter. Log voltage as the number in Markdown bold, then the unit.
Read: **430** V
